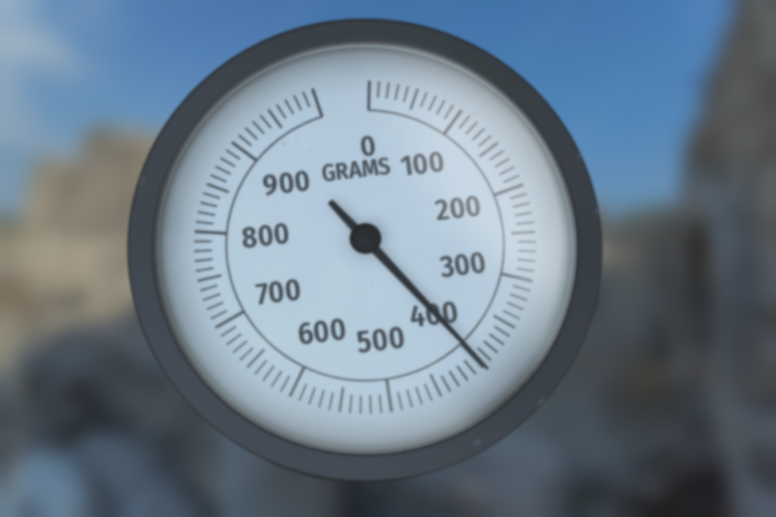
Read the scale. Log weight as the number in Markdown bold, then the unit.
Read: **400** g
